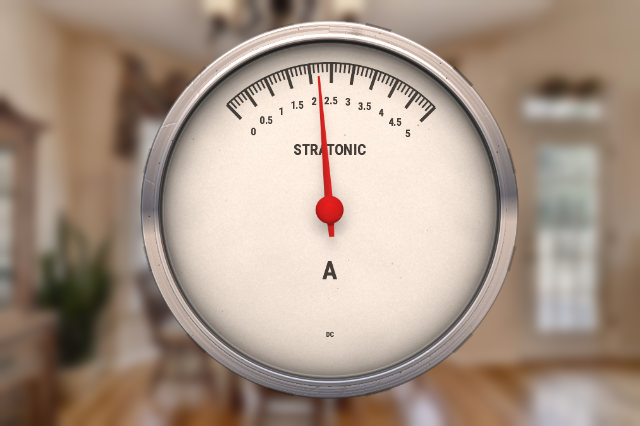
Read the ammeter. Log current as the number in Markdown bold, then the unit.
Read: **2.2** A
